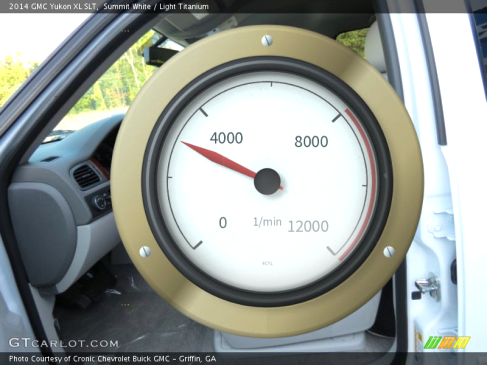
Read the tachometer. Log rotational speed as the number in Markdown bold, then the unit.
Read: **3000** rpm
